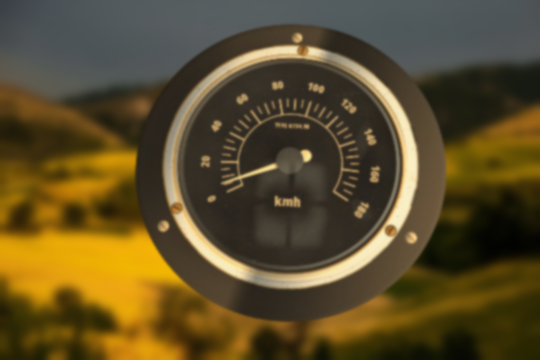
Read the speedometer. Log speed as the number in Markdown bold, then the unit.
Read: **5** km/h
